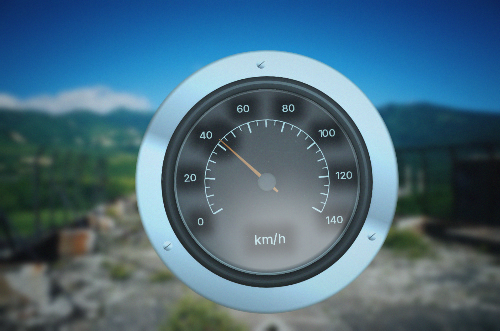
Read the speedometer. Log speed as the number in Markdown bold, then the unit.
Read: **42.5** km/h
